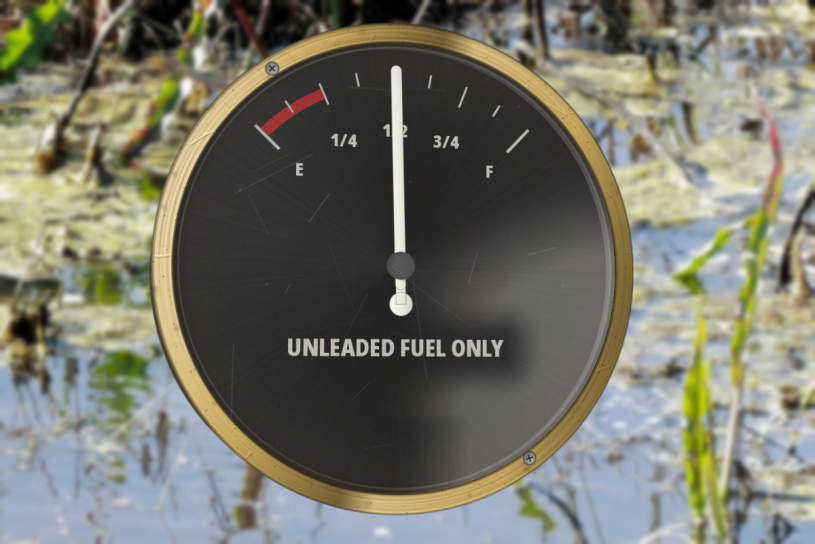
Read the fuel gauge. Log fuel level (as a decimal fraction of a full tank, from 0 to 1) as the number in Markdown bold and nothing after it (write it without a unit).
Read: **0.5**
